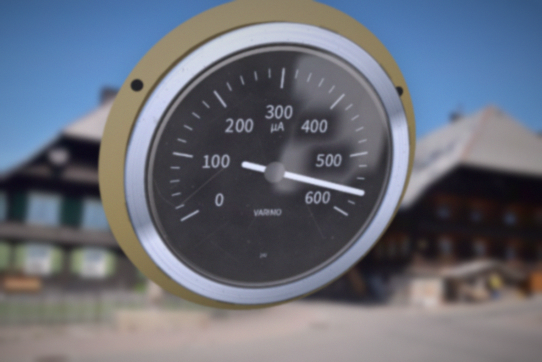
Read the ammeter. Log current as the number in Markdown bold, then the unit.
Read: **560** µA
